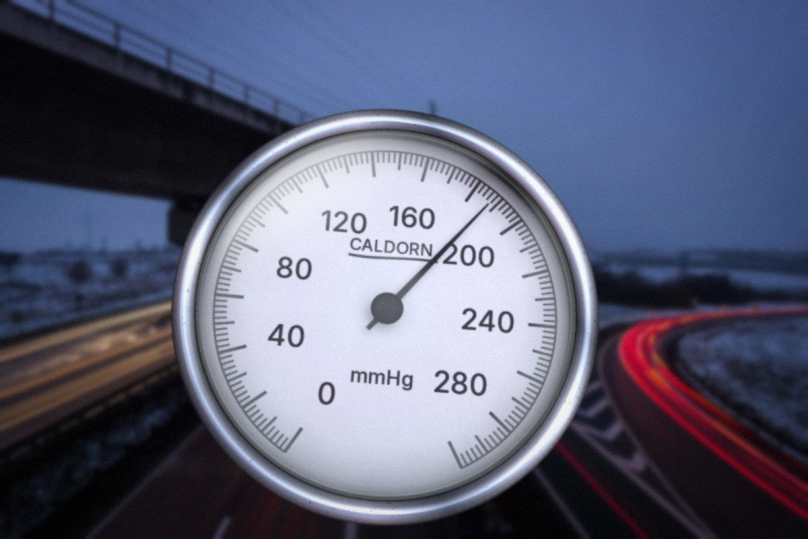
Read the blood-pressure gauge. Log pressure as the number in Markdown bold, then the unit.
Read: **188** mmHg
